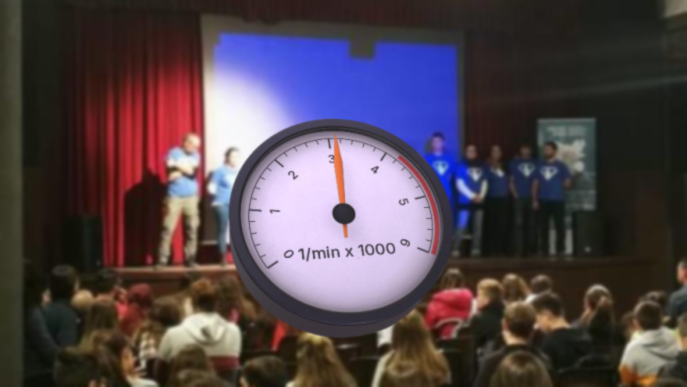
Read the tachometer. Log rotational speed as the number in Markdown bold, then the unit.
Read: **3100** rpm
